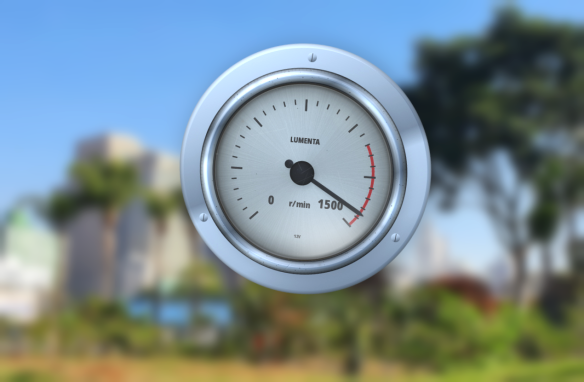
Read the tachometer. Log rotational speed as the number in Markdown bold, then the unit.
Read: **1425** rpm
